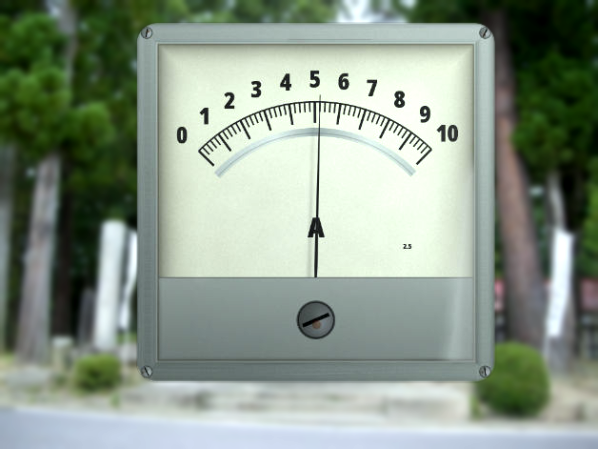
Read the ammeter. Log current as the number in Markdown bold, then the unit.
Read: **5.2** A
